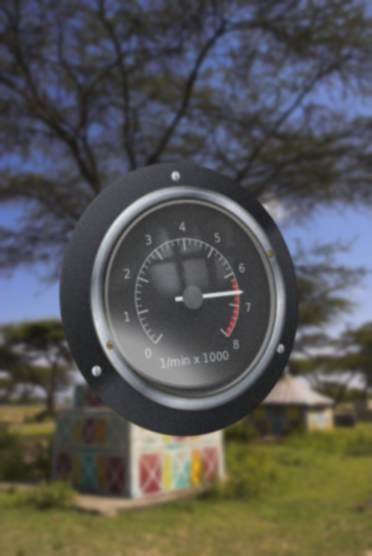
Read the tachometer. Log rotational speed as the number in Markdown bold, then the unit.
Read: **6600** rpm
